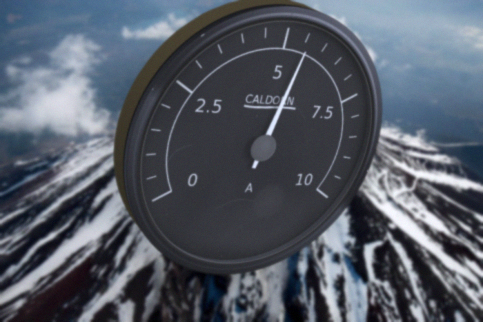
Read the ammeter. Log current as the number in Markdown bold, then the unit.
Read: **5.5** A
